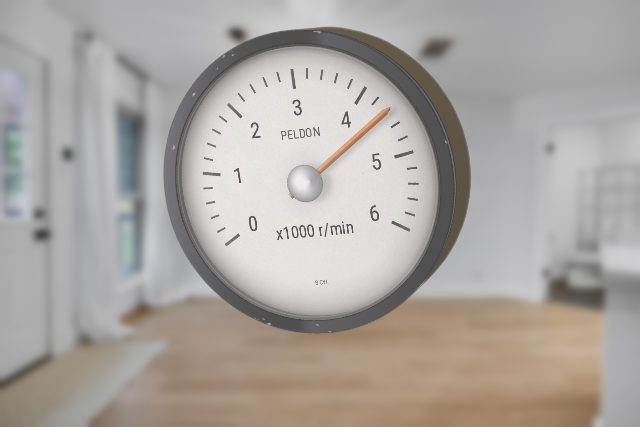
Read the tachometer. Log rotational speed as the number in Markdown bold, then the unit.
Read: **4400** rpm
